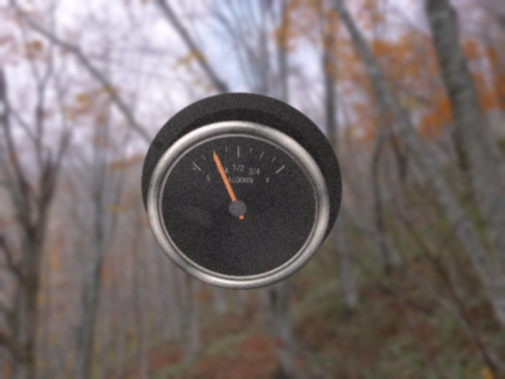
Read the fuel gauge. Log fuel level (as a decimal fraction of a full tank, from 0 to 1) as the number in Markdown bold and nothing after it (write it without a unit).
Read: **0.25**
